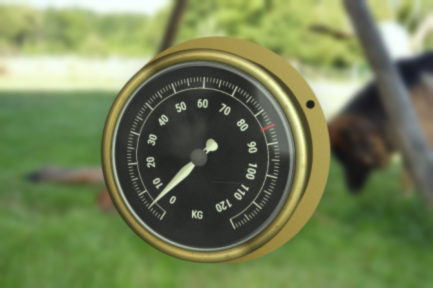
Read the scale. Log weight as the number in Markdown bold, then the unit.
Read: **5** kg
